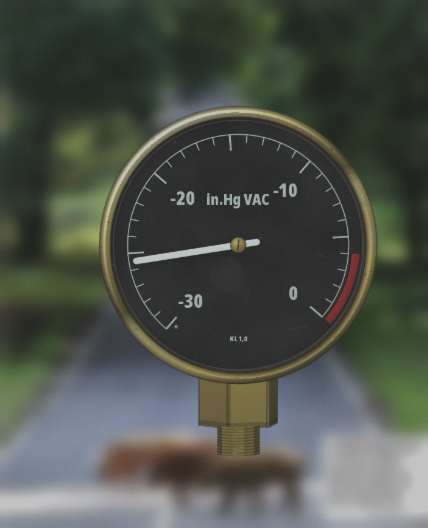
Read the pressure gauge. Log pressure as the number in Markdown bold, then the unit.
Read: **-25.5** inHg
